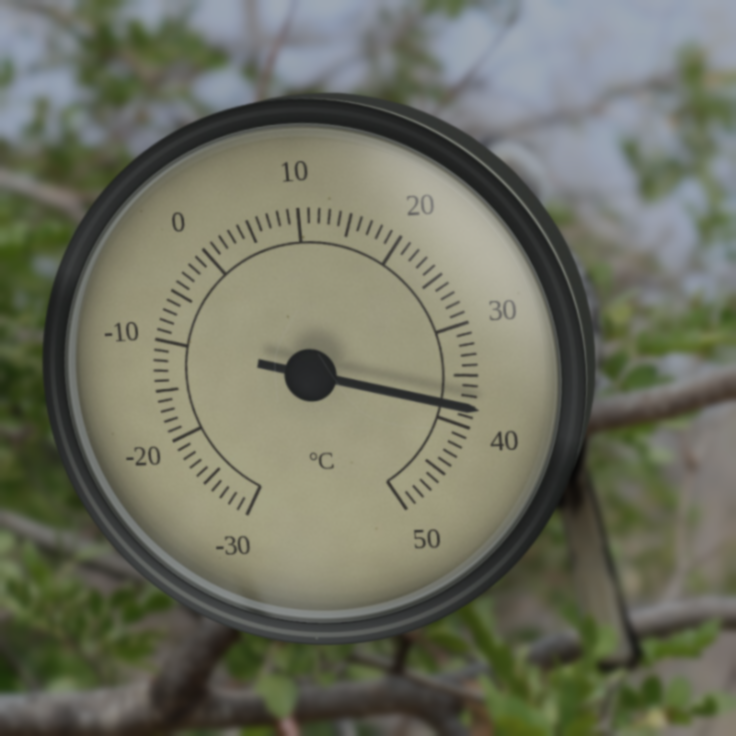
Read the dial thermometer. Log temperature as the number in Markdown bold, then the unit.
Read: **38** °C
